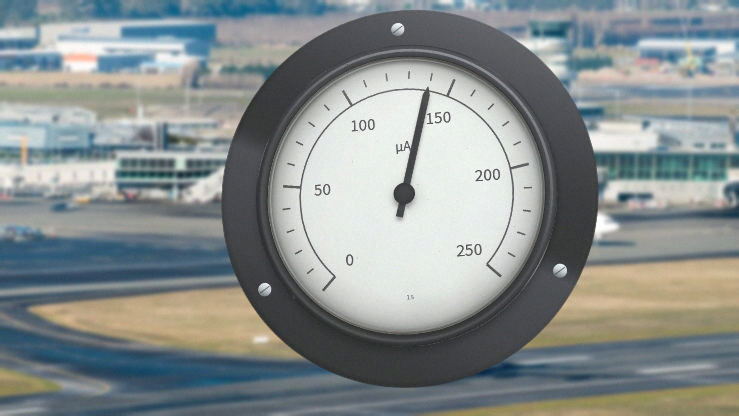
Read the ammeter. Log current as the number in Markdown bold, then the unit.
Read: **140** µA
